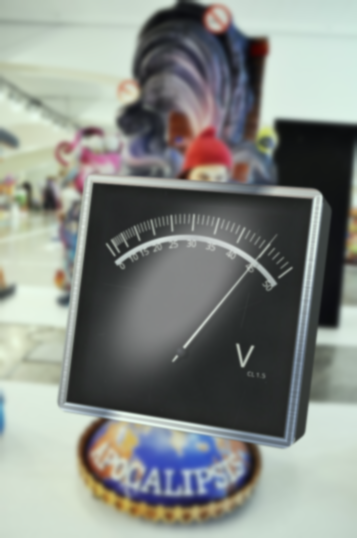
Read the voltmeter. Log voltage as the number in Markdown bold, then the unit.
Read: **45** V
